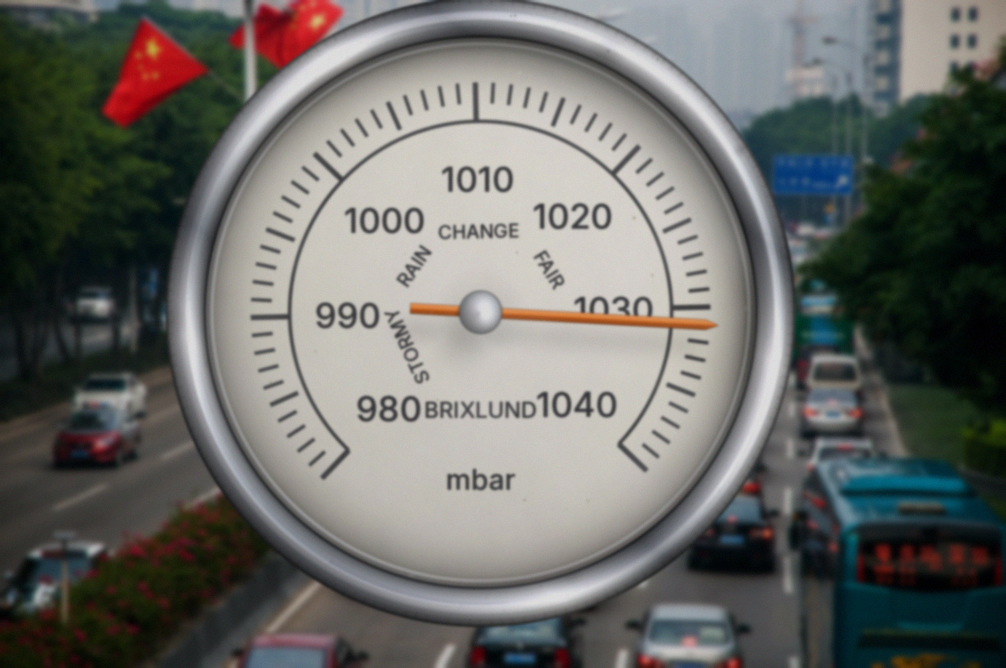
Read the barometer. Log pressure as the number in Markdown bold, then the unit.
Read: **1031** mbar
